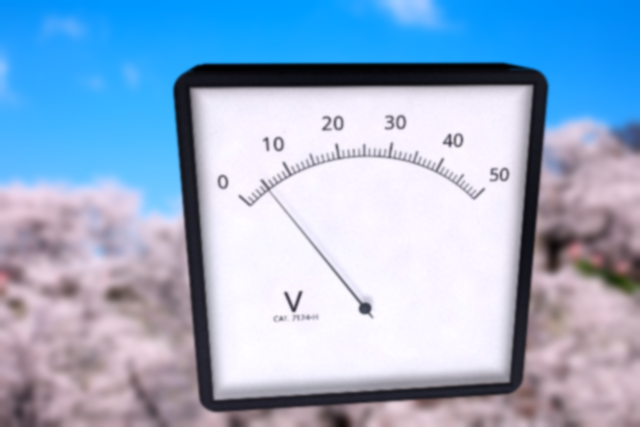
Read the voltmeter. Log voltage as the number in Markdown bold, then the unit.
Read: **5** V
